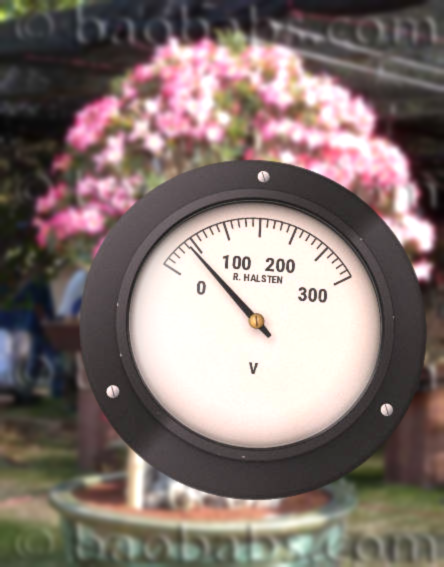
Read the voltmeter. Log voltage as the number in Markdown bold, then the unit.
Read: **40** V
